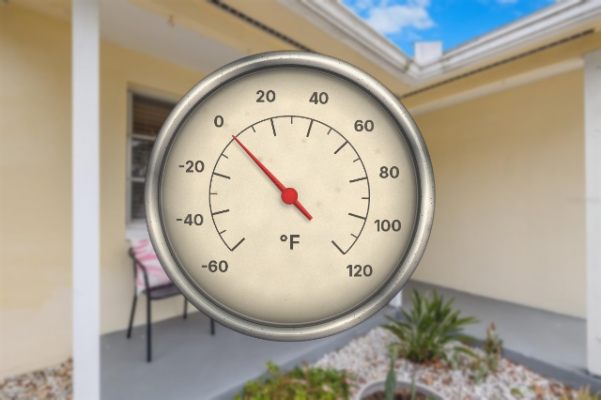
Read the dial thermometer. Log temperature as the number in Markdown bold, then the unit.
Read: **0** °F
